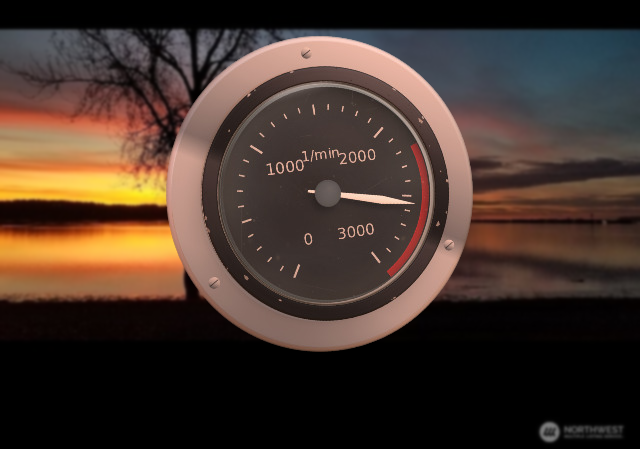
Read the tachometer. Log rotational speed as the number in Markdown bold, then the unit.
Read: **2550** rpm
